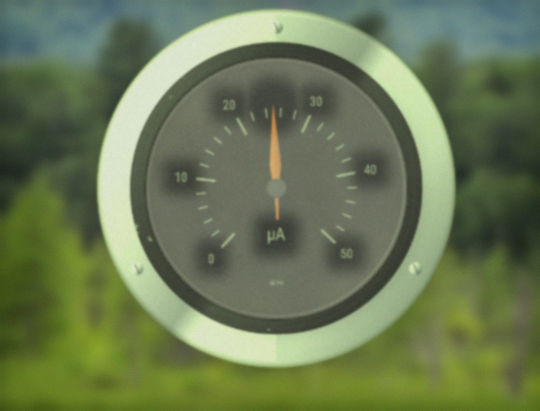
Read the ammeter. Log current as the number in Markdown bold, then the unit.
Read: **25** µA
